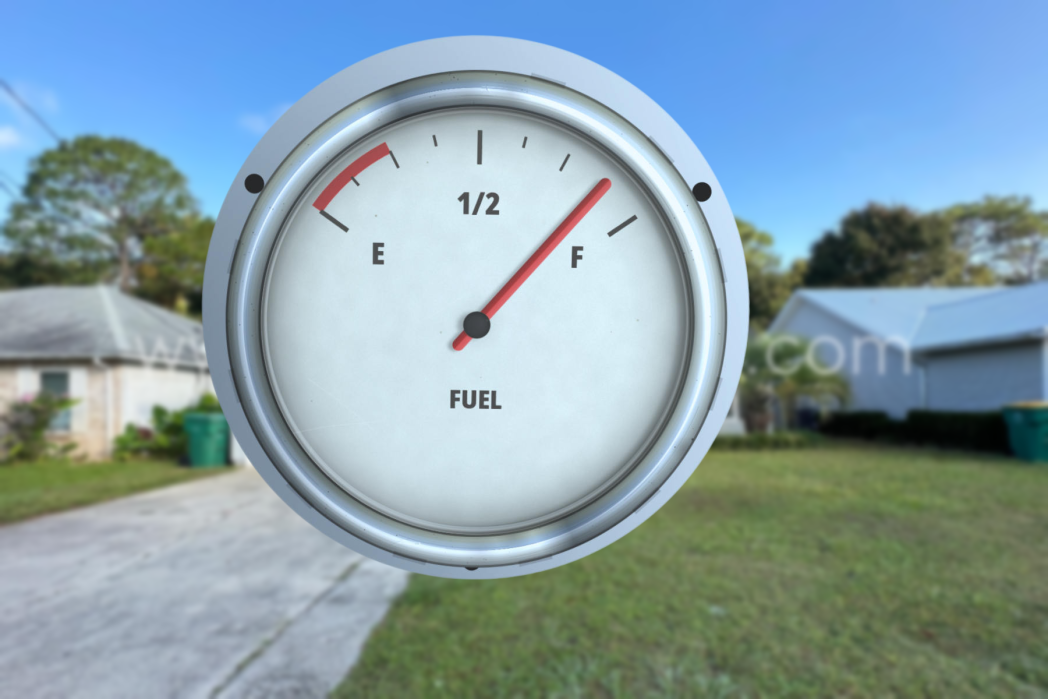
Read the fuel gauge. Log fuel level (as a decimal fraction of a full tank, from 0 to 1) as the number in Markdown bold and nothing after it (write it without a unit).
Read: **0.875**
